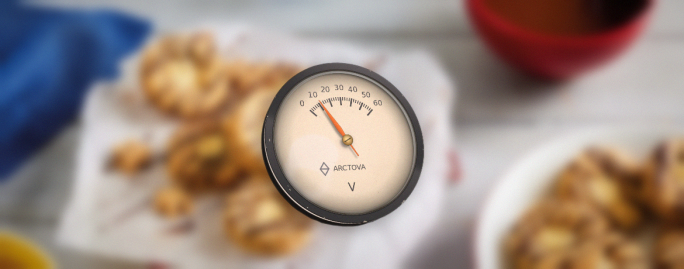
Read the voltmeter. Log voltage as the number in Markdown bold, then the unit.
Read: **10** V
